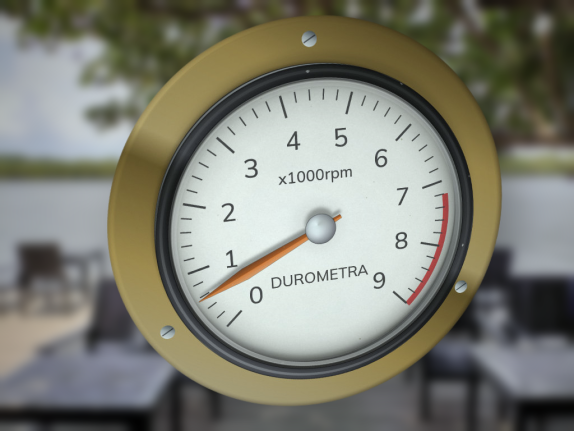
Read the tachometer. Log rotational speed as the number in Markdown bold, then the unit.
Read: **600** rpm
